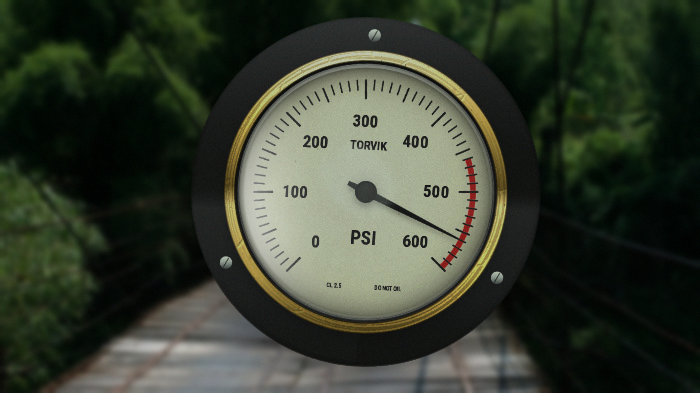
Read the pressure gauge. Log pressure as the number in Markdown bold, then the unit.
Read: **560** psi
